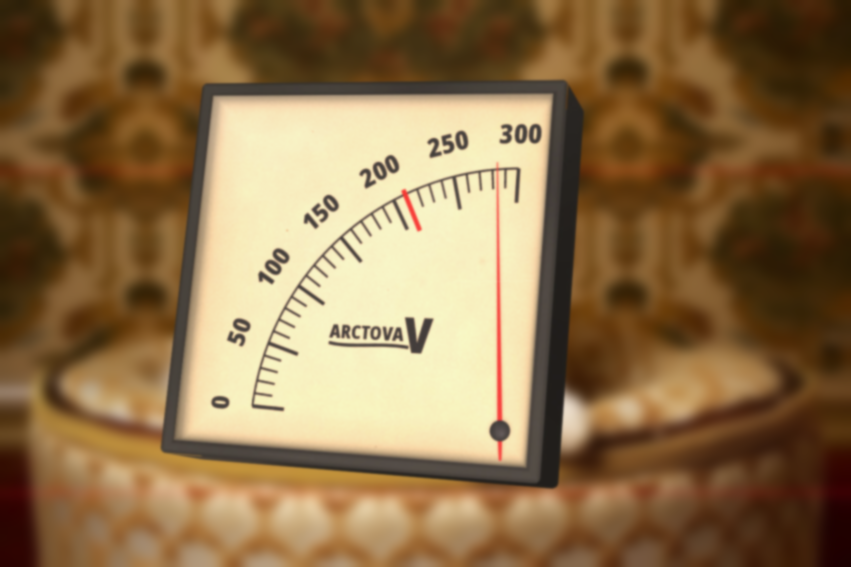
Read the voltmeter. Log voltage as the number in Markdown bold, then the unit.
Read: **285** V
